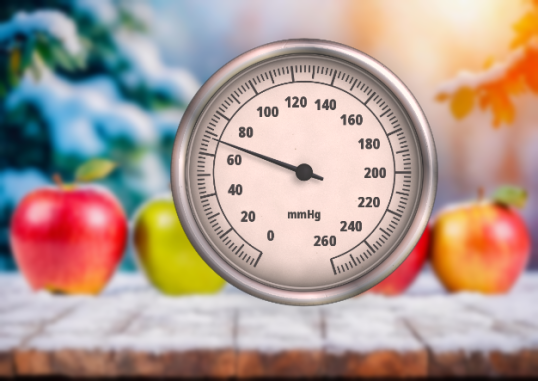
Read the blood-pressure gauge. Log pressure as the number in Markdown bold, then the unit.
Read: **68** mmHg
